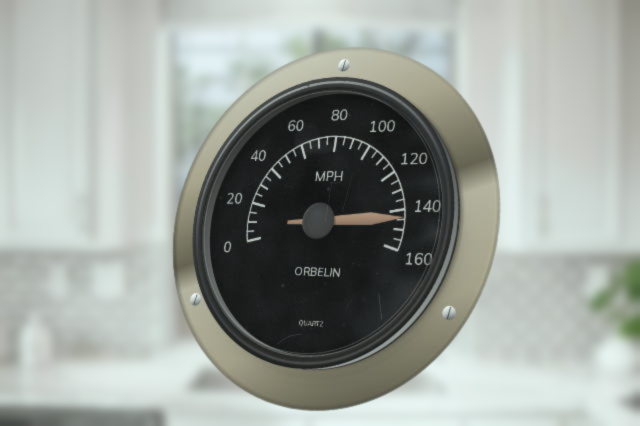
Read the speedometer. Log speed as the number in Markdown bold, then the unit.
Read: **145** mph
